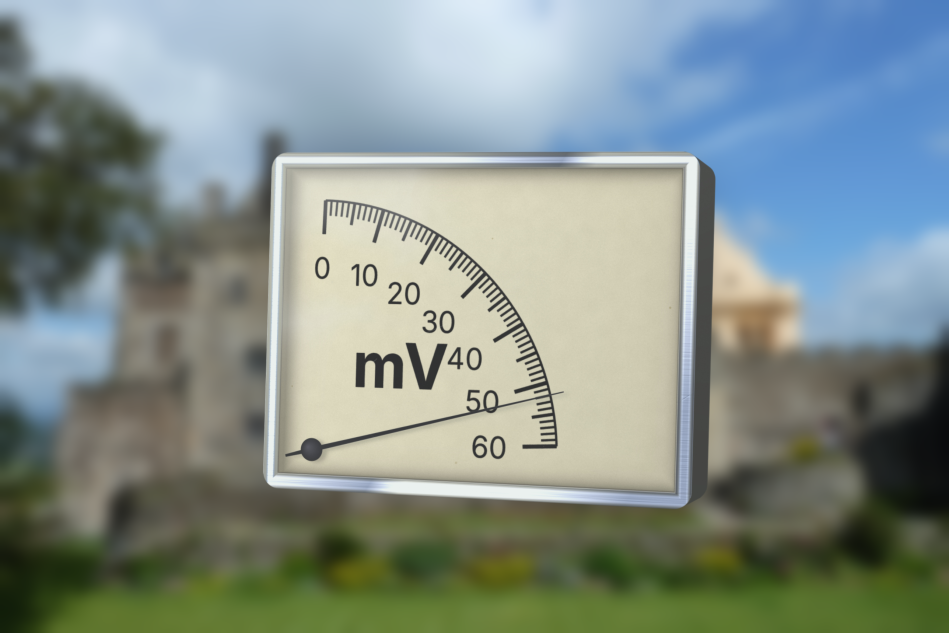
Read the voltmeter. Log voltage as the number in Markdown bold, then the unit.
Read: **52** mV
